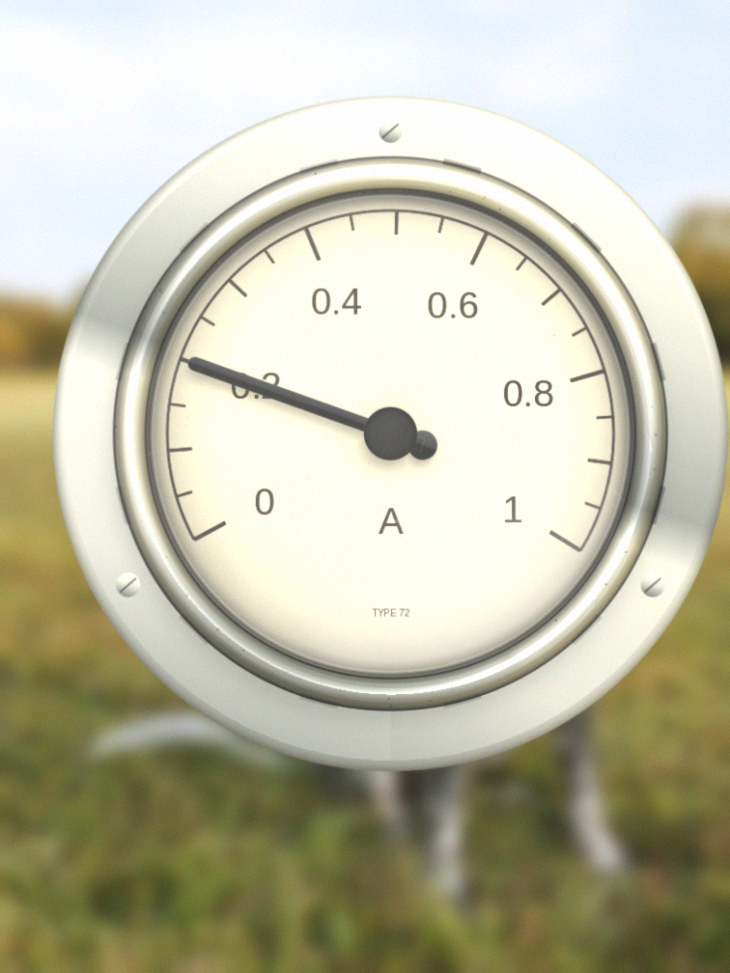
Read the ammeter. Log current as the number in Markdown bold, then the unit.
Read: **0.2** A
